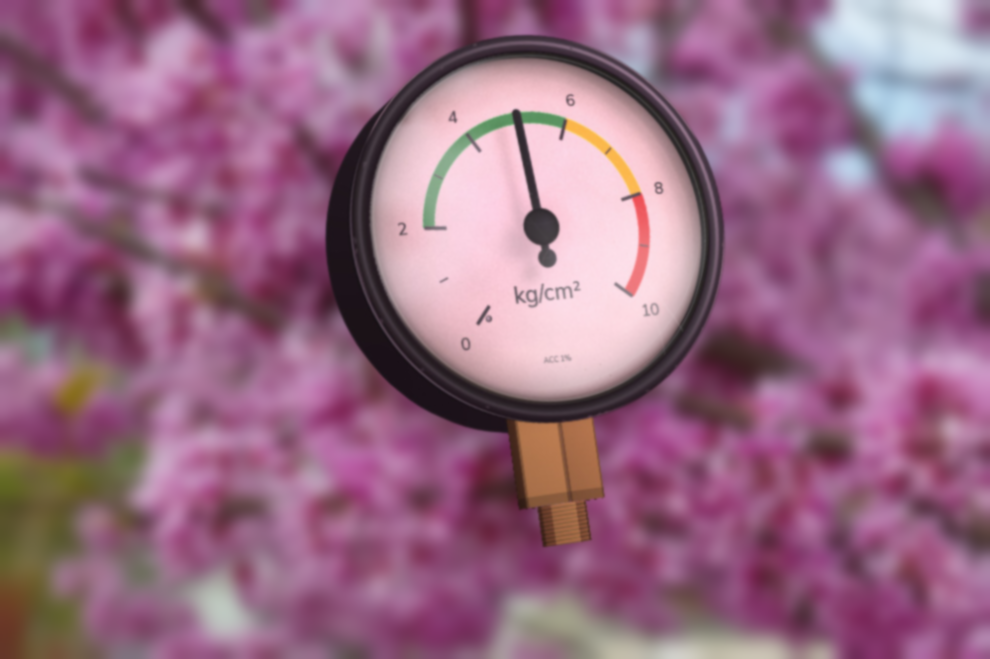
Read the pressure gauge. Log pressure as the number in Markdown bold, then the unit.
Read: **5** kg/cm²
